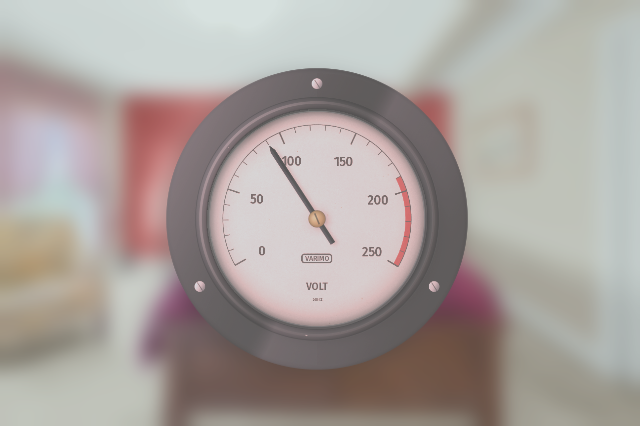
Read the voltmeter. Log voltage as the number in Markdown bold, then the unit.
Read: **90** V
